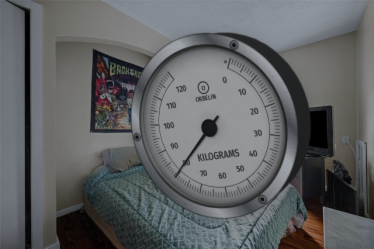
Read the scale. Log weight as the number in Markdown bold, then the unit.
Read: **80** kg
